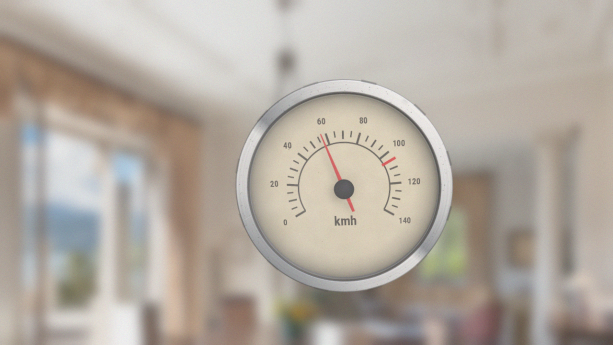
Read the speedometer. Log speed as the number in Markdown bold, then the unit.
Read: **57.5** km/h
